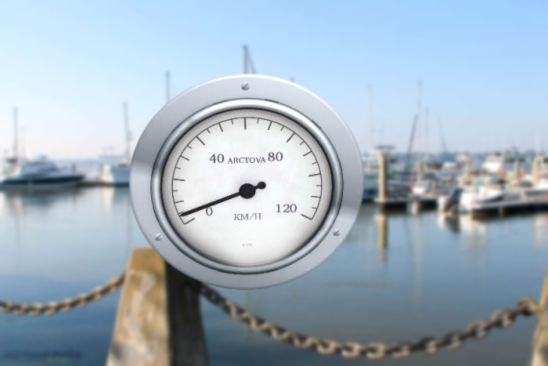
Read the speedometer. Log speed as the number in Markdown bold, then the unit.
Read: **5** km/h
